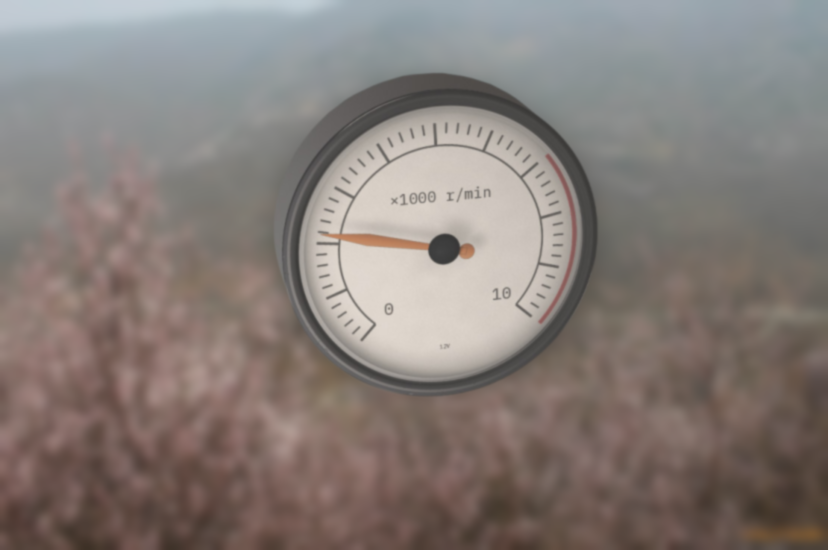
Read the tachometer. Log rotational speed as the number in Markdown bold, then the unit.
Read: **2200** rpm
